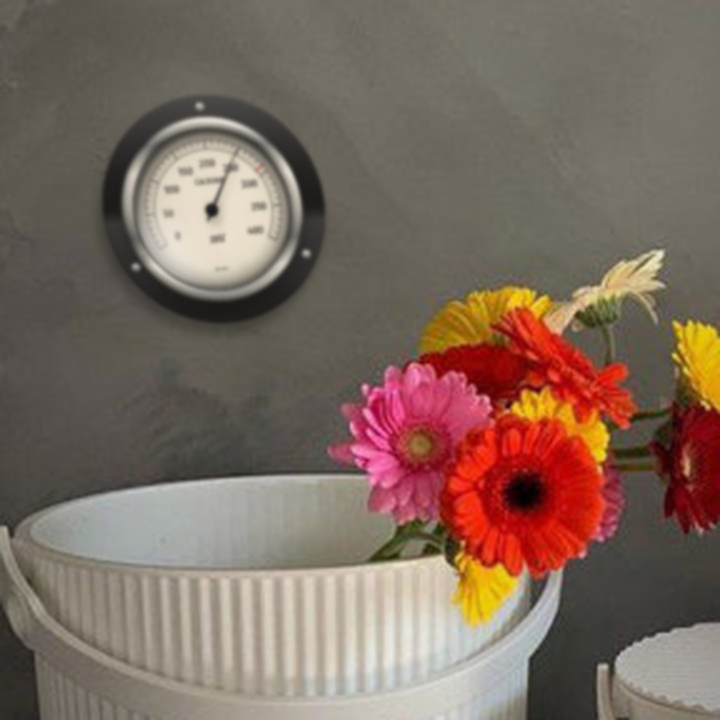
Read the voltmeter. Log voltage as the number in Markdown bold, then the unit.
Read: **250** mV
